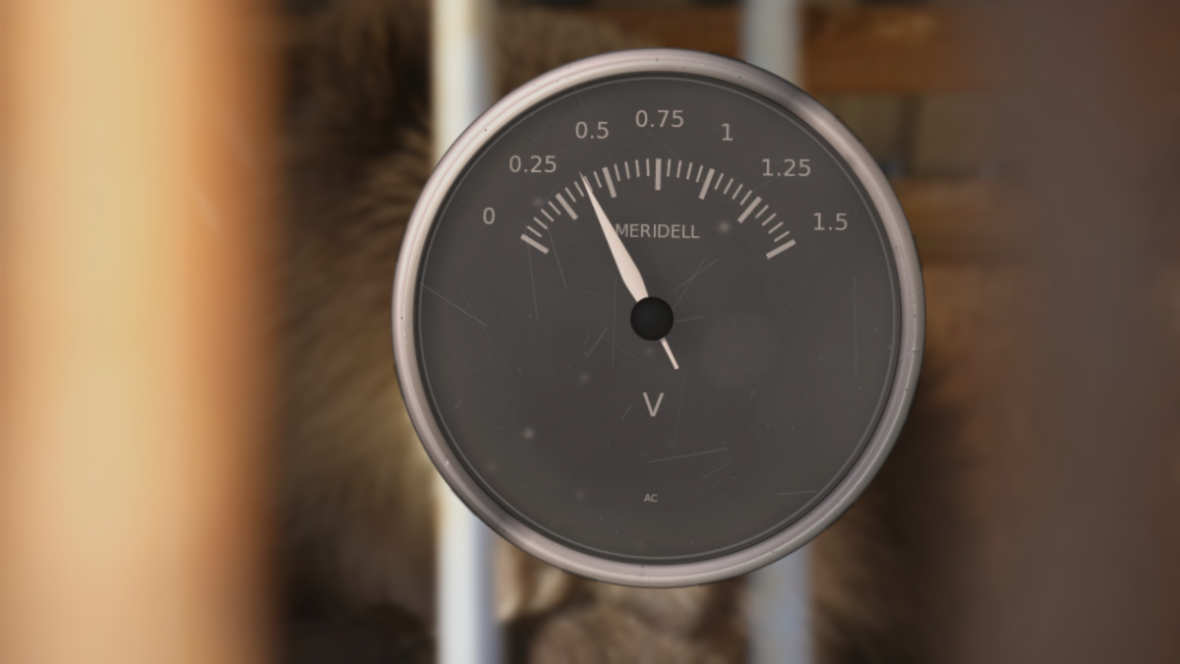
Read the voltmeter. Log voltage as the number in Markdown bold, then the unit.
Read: **0.4** V
